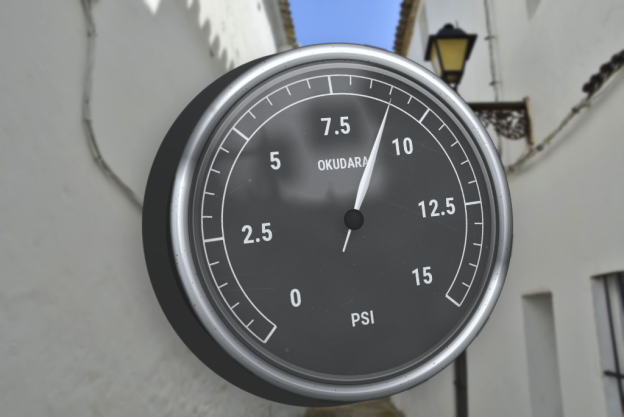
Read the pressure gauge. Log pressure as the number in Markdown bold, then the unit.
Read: **9** psi
